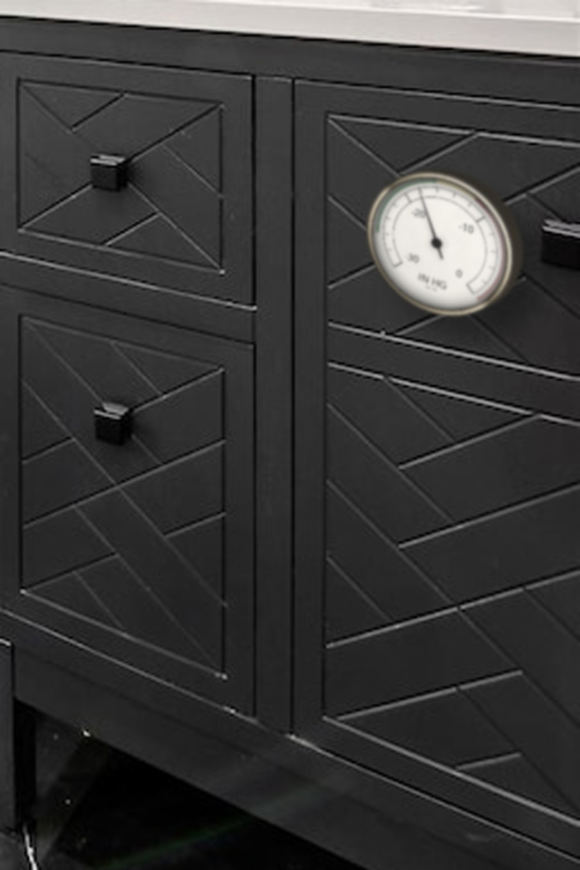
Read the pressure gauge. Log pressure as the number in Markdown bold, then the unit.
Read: **-18** inHg
